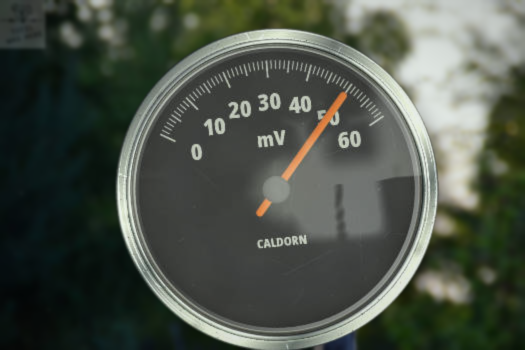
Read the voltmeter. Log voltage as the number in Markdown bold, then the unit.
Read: **50** mV
